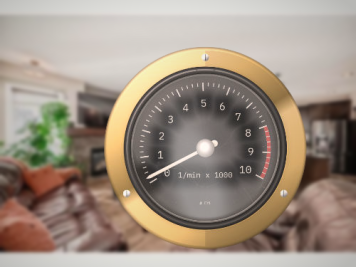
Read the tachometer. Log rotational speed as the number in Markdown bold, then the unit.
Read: **200** rpm
